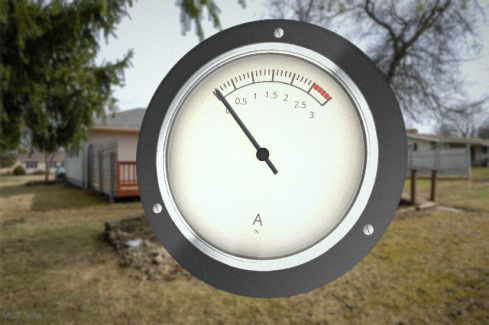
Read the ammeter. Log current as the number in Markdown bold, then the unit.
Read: **0.1** A
